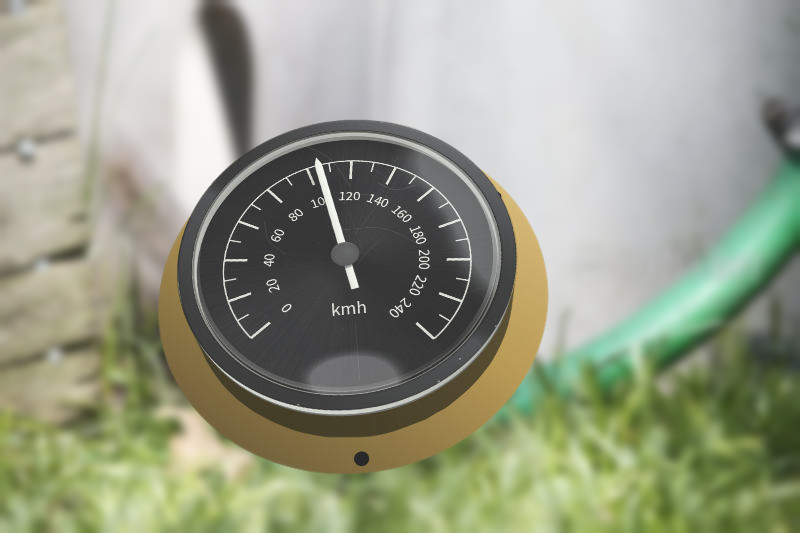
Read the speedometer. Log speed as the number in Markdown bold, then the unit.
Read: **105** km/h
